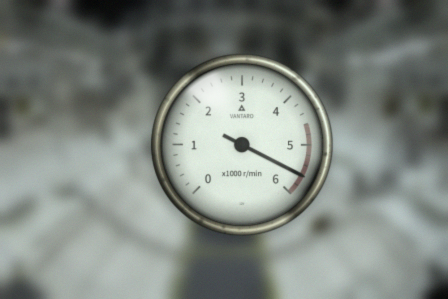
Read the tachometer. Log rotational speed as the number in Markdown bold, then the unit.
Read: **5600** rpm
